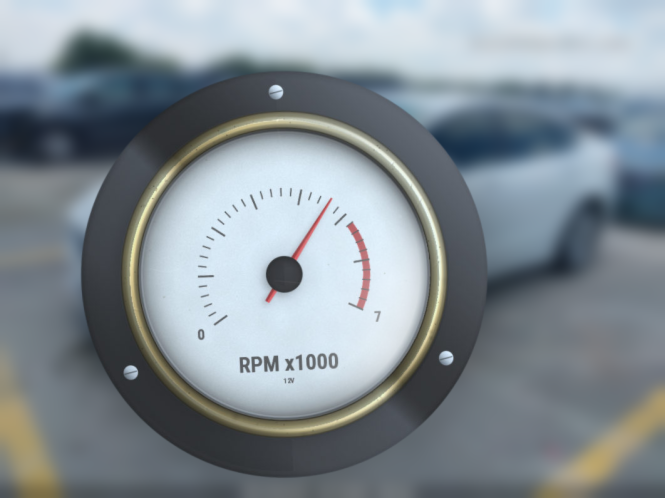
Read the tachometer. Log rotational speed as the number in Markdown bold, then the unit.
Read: **4600** rpm
